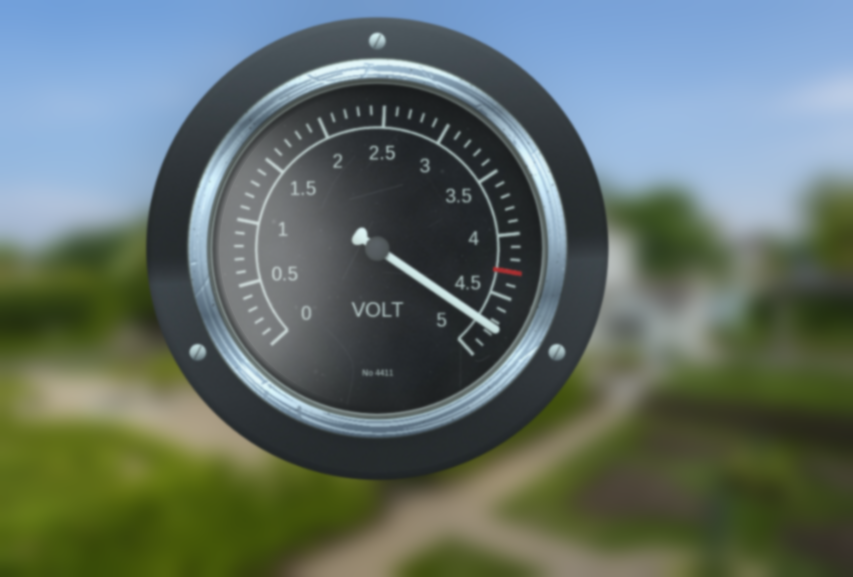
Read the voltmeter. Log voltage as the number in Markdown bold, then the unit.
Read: **4.75** V
